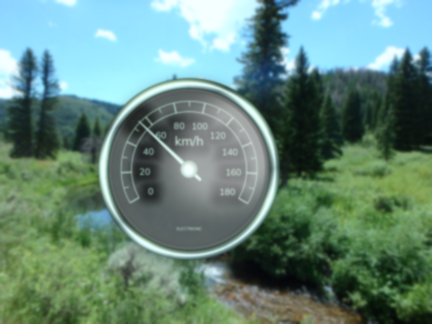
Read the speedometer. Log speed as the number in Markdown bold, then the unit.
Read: **55** km/h
